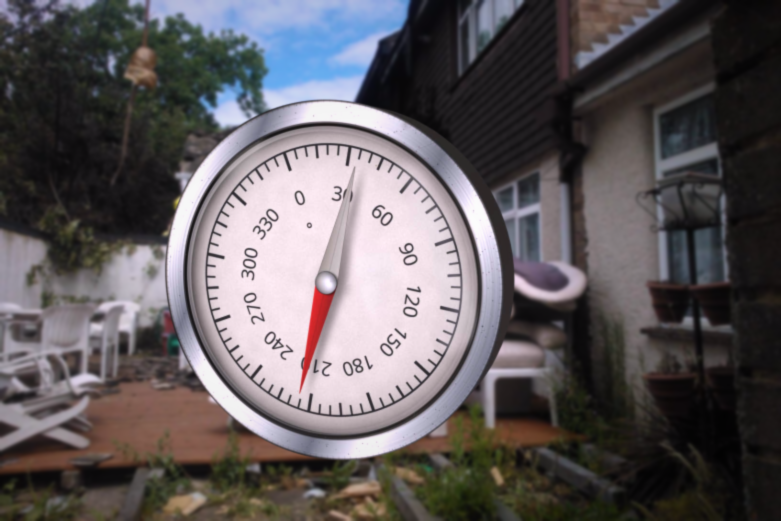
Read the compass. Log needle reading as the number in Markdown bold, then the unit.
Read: **215** °
